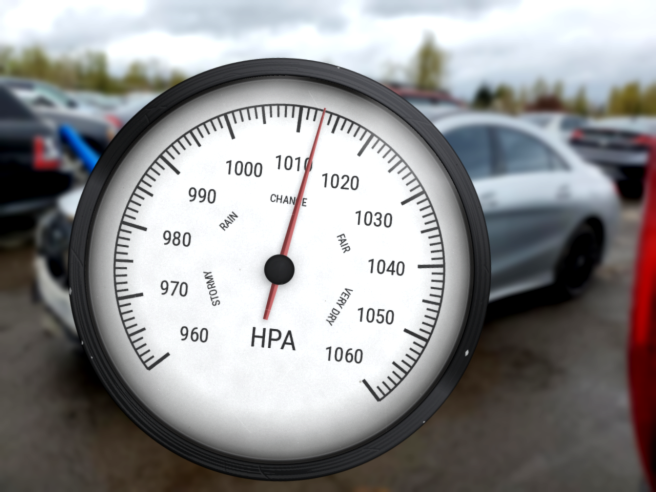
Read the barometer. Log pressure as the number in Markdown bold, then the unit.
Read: **1013** hPa
